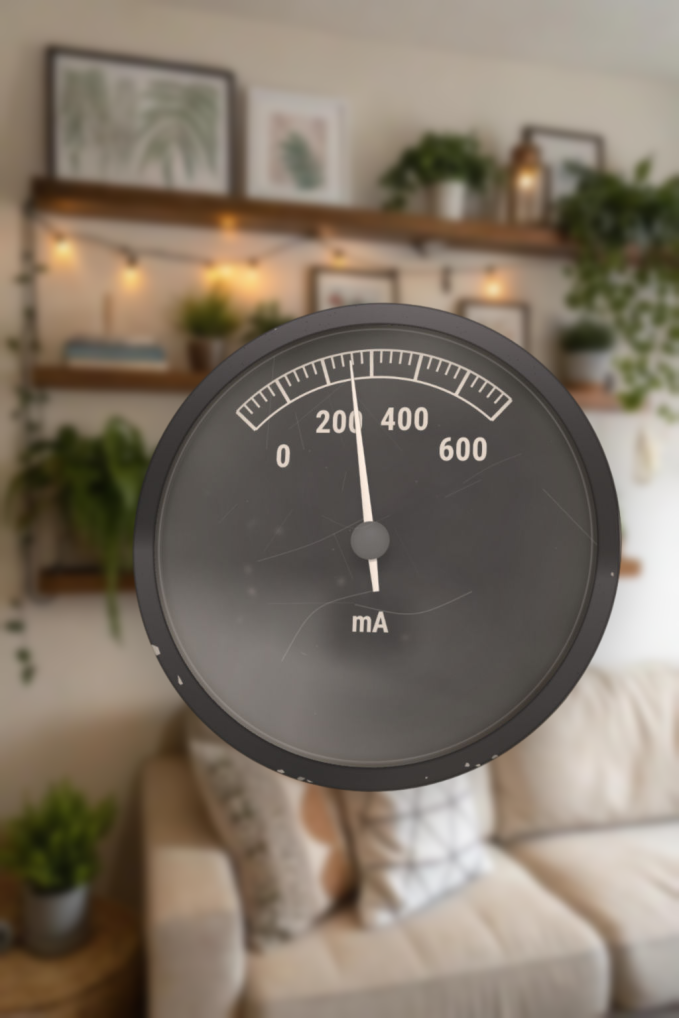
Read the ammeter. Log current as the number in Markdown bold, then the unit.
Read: **260** mA
